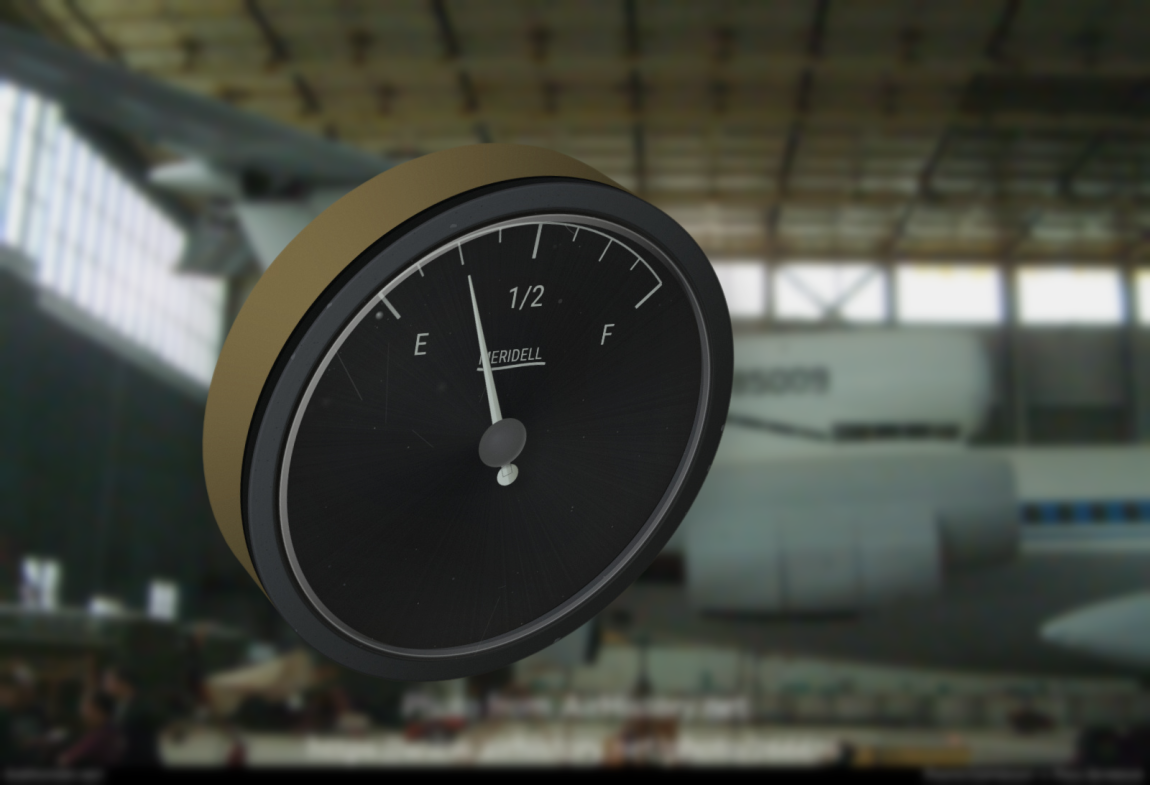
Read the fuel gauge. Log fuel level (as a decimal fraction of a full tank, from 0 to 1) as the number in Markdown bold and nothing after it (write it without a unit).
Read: **0.25**
